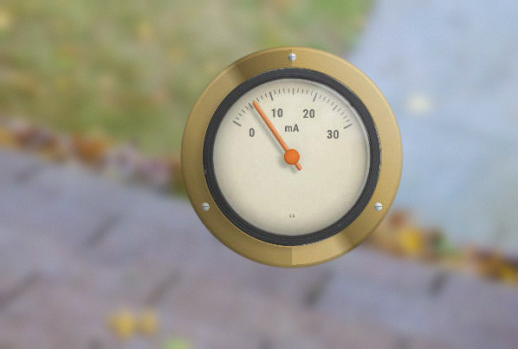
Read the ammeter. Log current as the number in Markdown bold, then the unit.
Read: **6** mA
